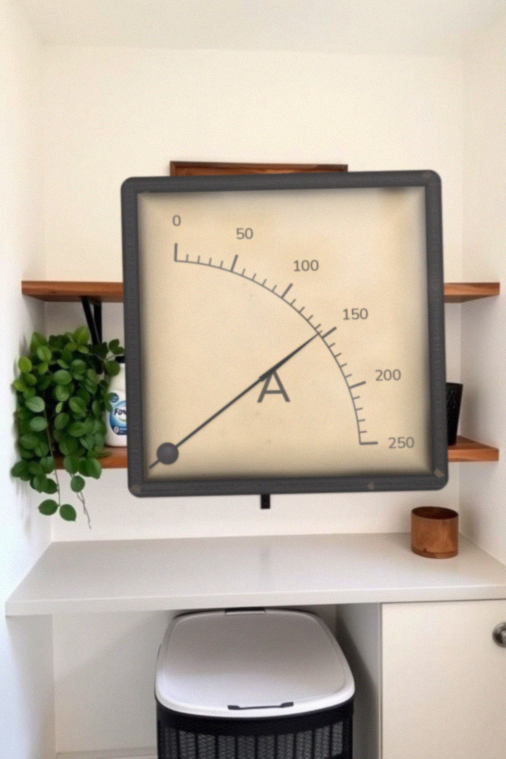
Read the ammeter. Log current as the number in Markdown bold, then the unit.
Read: **145** A
